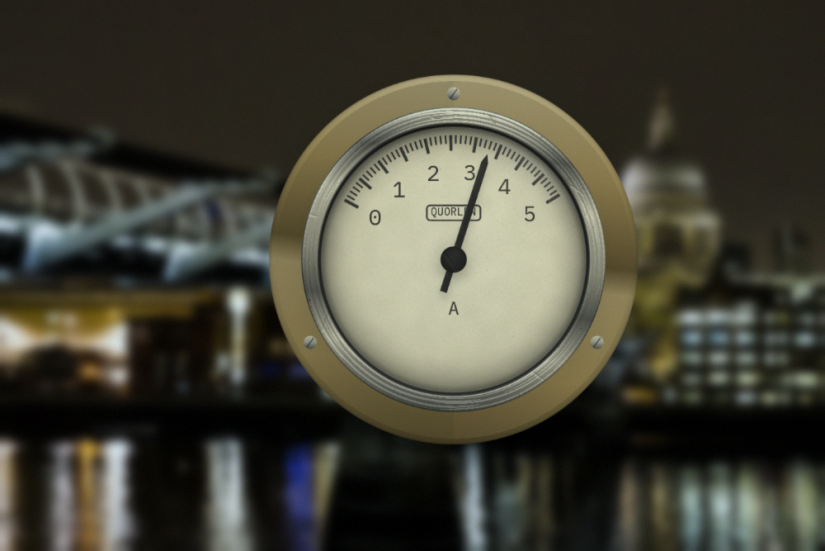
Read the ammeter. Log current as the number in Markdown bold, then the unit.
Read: **3.3** A
